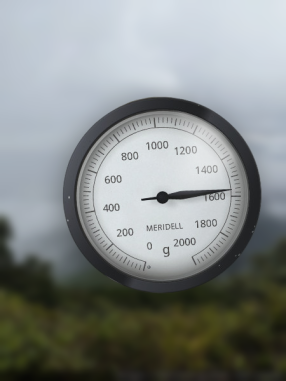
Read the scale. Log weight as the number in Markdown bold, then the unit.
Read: **1560** g
